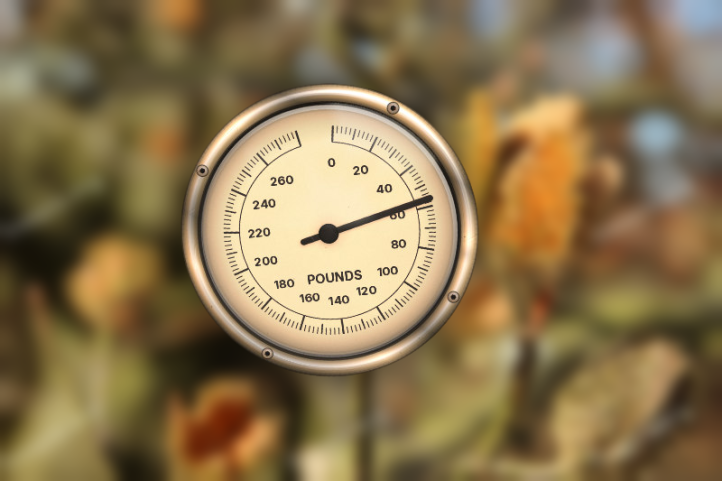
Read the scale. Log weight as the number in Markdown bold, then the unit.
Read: **56** lb
